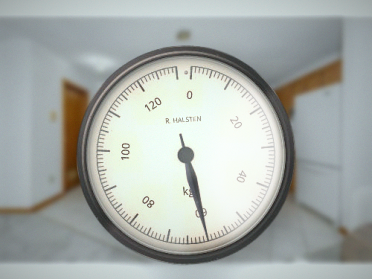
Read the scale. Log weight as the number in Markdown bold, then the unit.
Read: **60** kg
